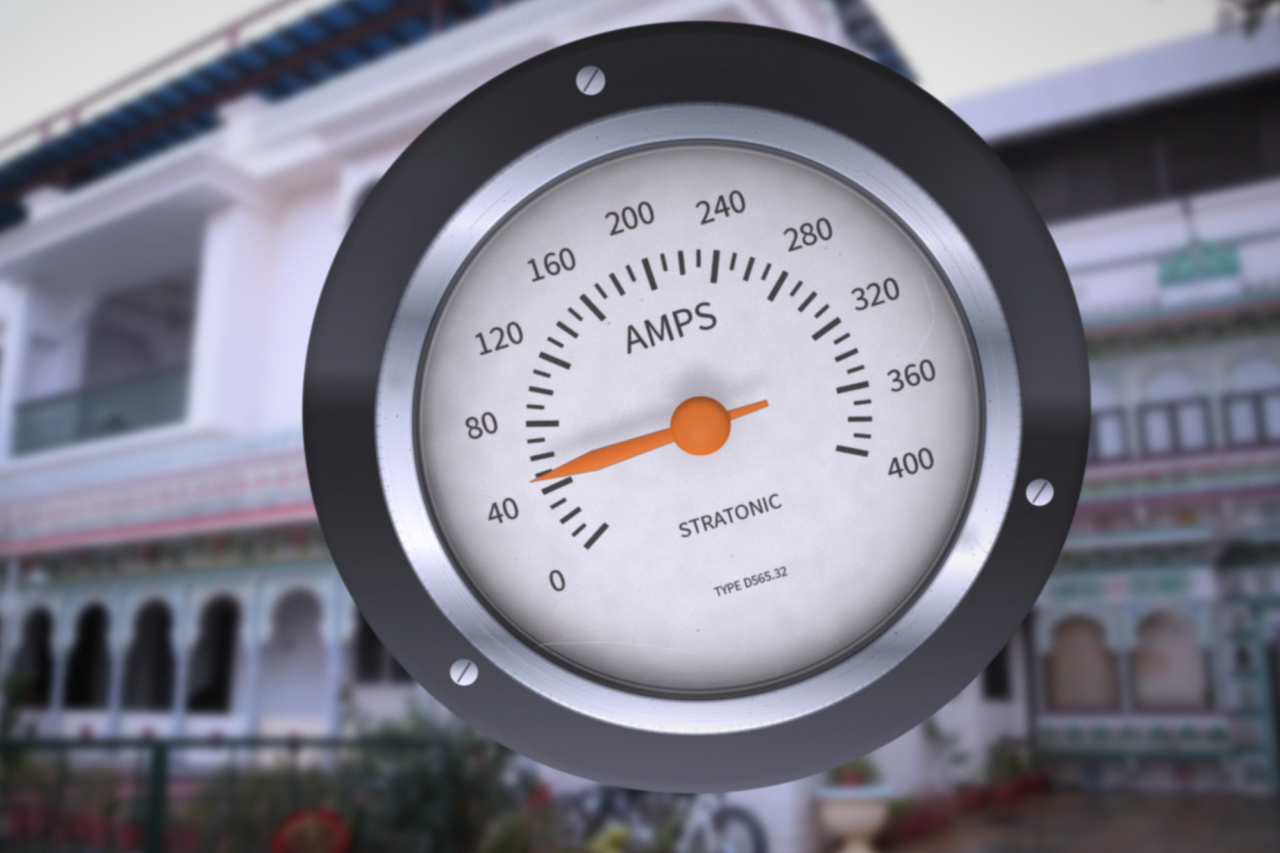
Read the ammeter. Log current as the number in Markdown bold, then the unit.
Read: **50** A
